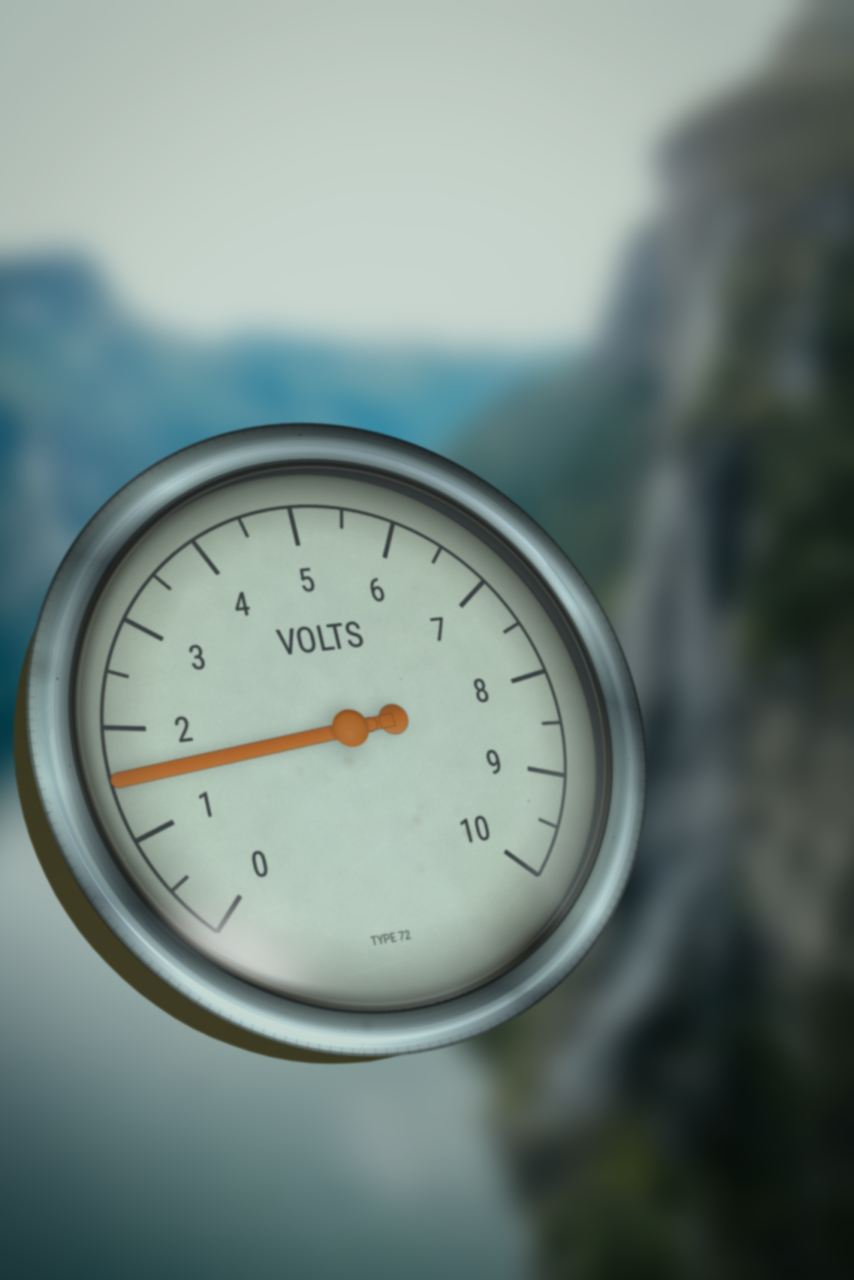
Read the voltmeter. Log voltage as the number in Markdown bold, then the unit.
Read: **1.5** V
